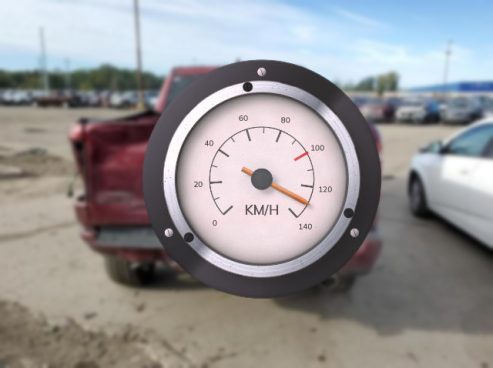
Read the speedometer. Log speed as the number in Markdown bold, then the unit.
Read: **130** km/h
